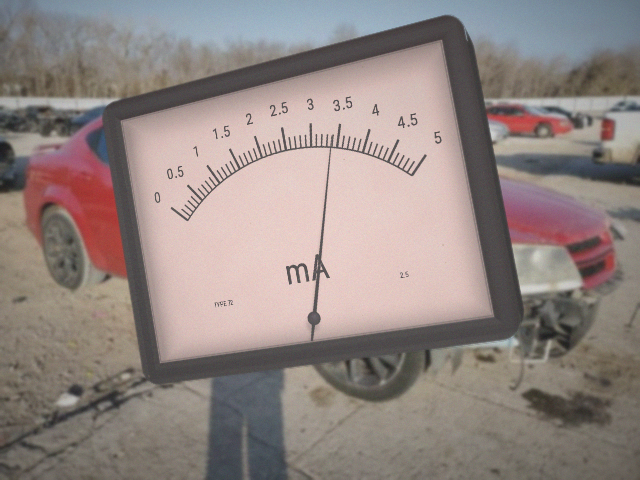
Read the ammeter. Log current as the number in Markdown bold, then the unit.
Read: **3.4** mA
